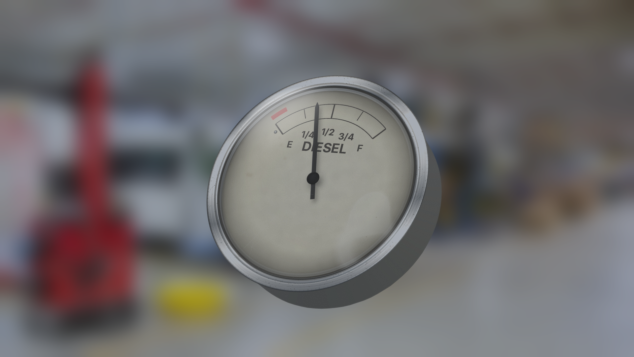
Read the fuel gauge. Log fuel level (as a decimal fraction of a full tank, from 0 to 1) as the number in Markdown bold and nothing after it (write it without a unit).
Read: **0.375**
